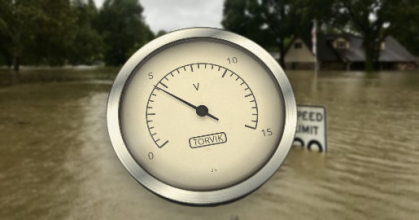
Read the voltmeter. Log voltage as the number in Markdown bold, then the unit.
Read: **4.5** V
